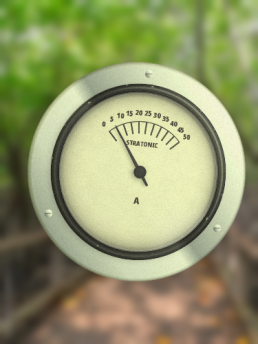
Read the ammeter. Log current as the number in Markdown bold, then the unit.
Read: **5** A
